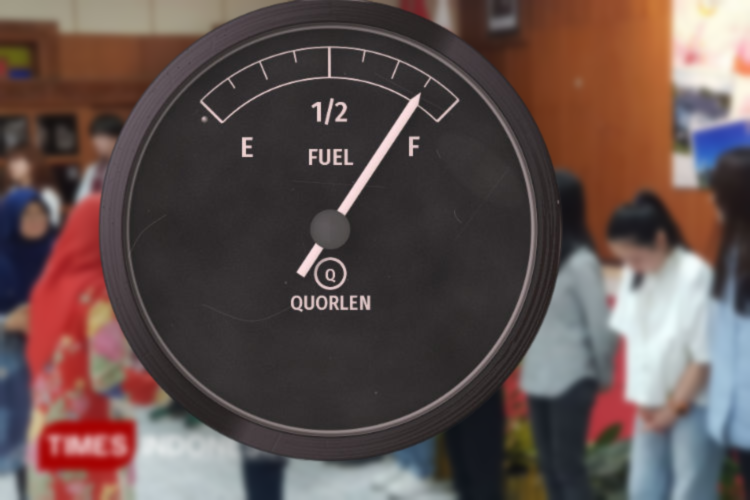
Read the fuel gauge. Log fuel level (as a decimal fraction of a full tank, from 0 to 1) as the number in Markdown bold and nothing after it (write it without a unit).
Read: **0.875**
